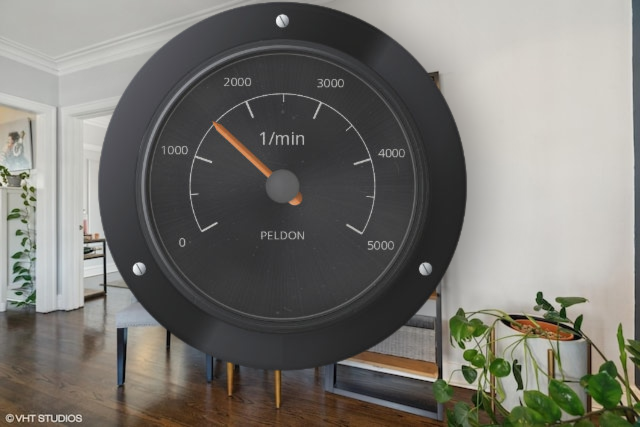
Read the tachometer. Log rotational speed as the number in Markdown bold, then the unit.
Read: **1500** rpm
